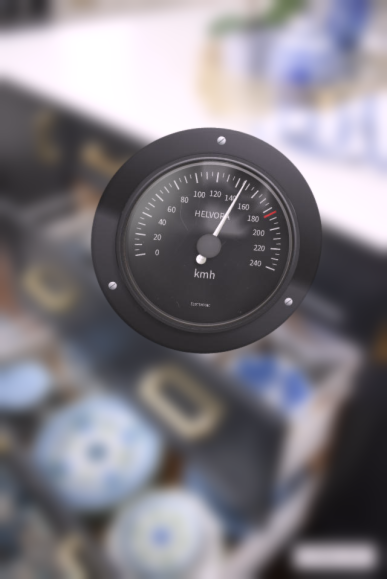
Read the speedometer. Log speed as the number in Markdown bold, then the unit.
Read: **145** km/h
